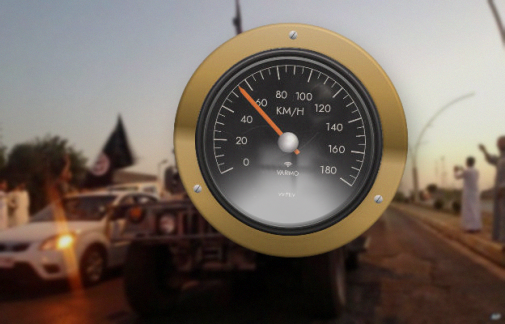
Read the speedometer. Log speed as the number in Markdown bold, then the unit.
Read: **55** km/h
